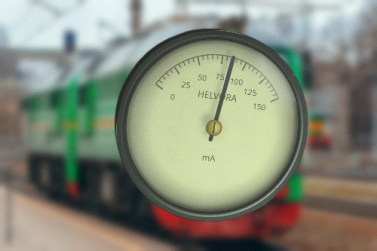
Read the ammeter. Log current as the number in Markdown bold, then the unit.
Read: **85** mA
